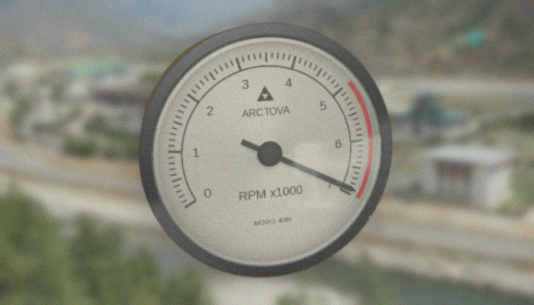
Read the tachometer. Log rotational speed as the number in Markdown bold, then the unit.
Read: **6900** rpm
